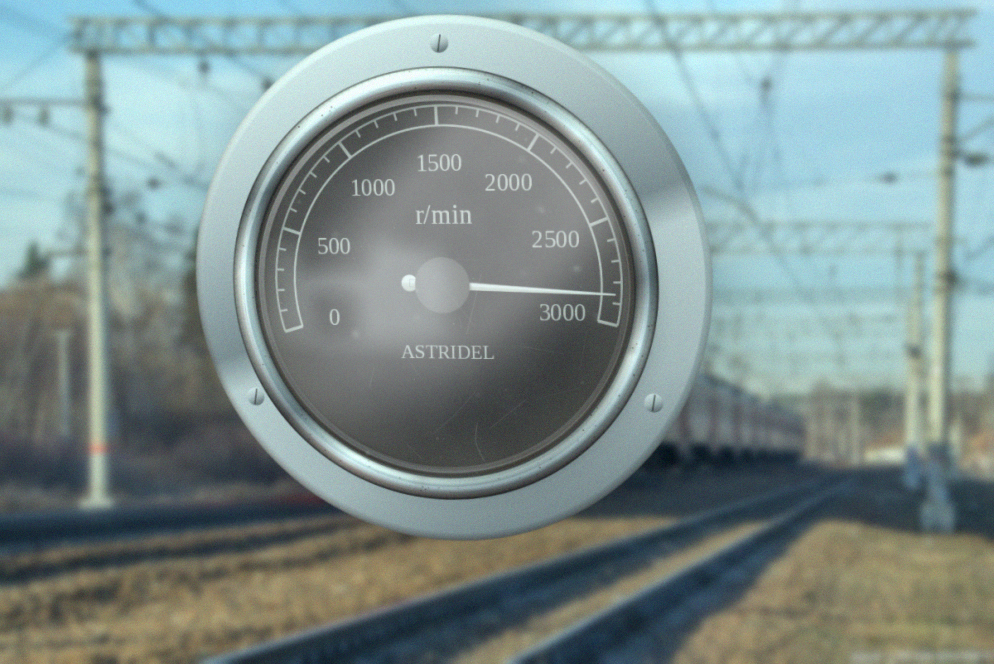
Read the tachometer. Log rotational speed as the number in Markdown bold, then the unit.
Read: **2850** rpm
